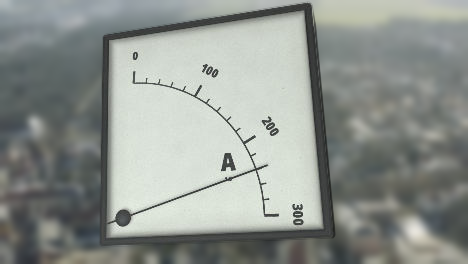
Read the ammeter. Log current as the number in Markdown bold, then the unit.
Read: **240** A
